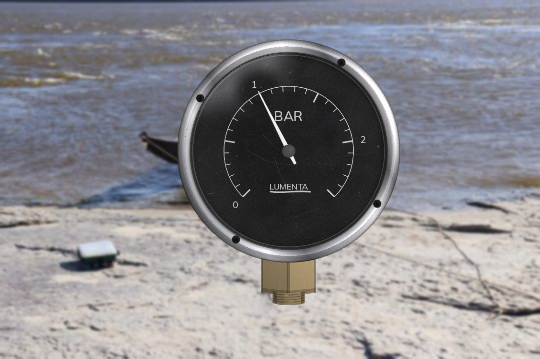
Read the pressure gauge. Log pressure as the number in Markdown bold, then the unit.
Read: **1** bar
